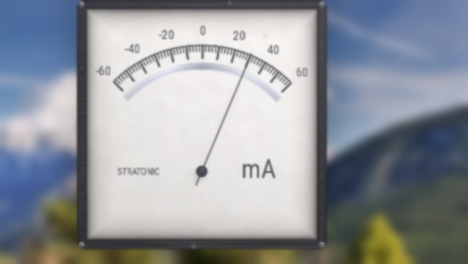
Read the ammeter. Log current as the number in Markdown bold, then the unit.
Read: **30** mA
